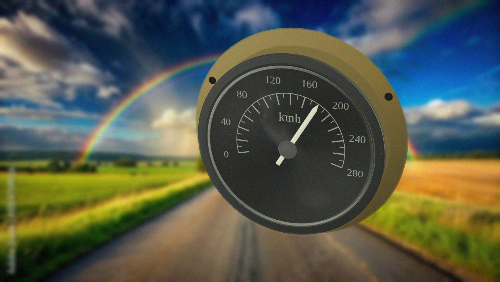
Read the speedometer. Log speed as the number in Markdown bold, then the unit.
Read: **180** km/h
